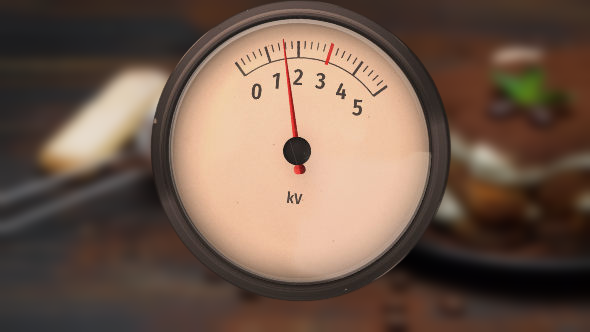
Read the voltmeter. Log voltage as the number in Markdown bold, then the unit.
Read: **1.6** kV
